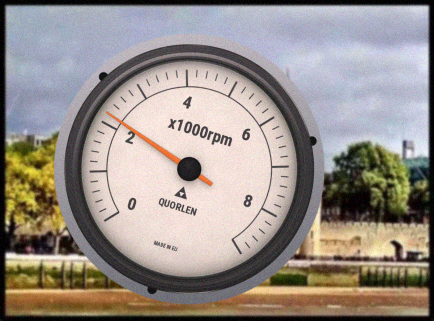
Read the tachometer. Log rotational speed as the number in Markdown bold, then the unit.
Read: **2200** rpm
